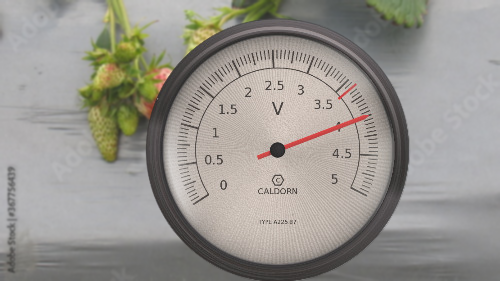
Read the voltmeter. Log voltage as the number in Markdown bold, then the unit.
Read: **4** V
